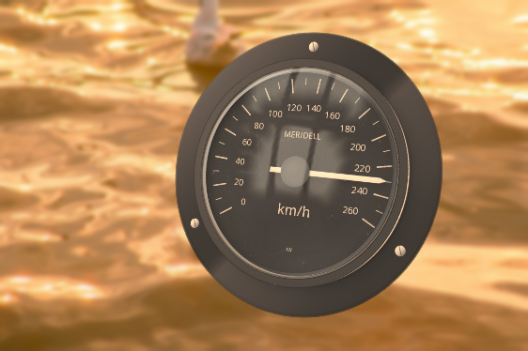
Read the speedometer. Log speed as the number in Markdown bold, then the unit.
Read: **230** km/h
